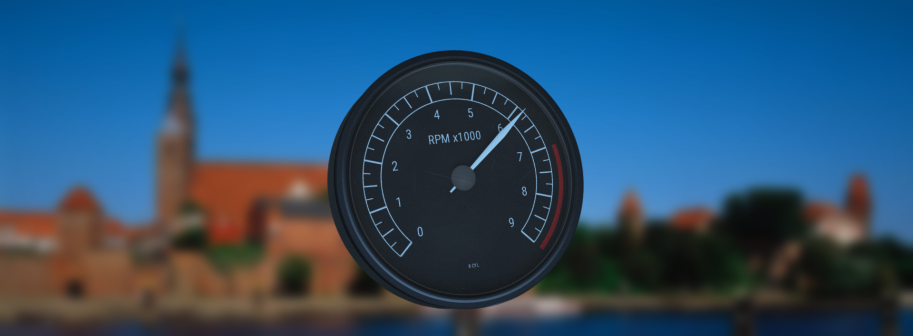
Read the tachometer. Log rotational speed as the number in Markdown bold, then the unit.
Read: **6125** rpm
